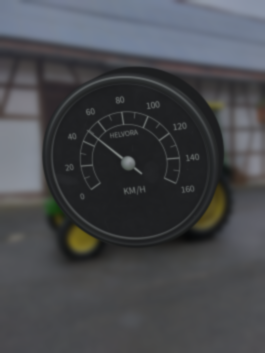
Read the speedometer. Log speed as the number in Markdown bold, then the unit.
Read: **50** km/h
